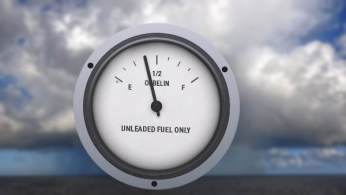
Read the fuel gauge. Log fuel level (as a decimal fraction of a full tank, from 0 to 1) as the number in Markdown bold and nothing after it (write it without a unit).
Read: **0.375**
